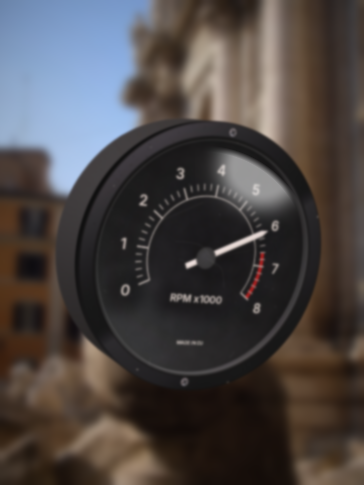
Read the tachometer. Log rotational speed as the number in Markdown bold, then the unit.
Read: **6000** rpm
